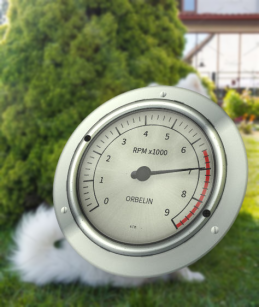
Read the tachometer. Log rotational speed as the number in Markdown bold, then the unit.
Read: **7000** rpm
